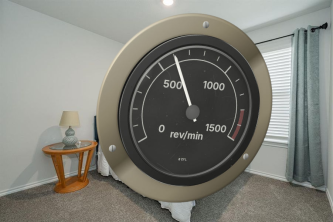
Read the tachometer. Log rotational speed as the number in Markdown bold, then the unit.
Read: **600** rpm
